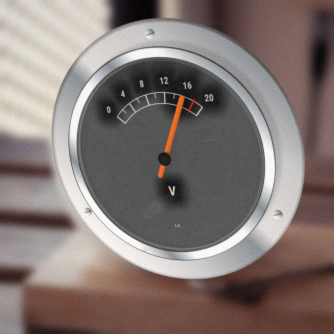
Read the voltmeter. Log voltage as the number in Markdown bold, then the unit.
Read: **16** V
